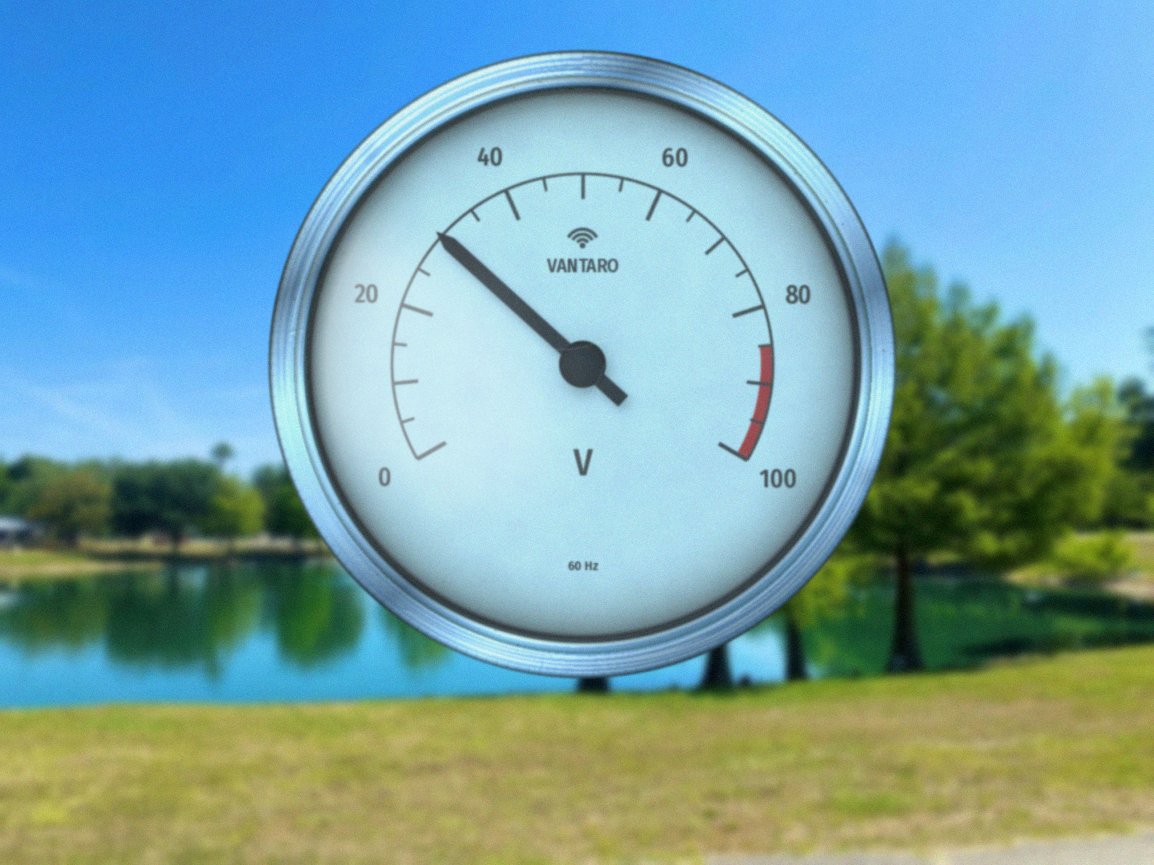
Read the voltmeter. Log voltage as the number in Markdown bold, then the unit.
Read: **30** V
